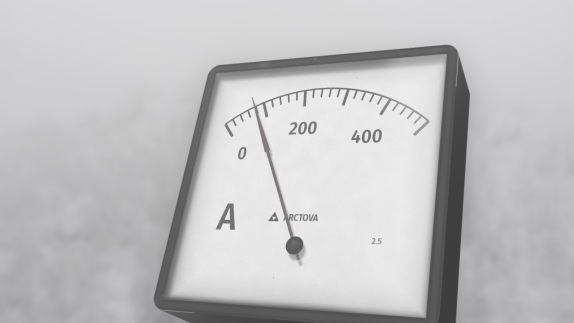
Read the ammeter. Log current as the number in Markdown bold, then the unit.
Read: **80** A
